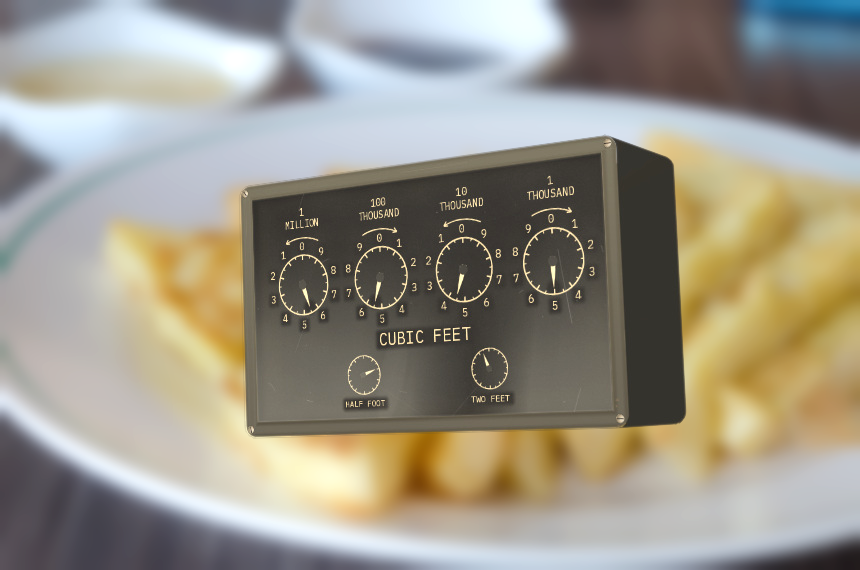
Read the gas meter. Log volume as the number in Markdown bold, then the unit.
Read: **554500** ft³
